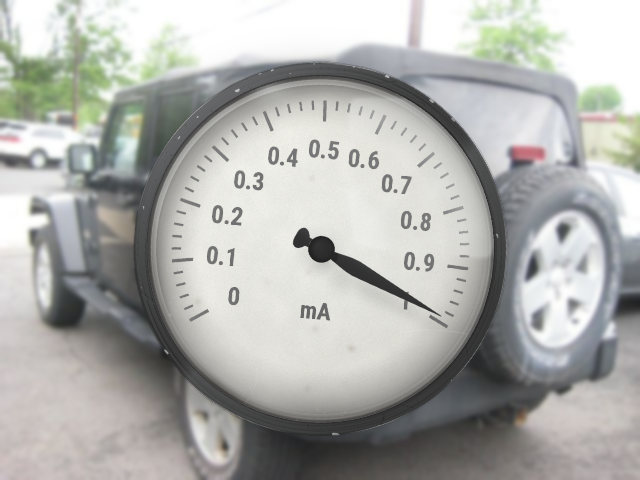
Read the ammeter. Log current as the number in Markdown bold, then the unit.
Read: **0.99** mA
